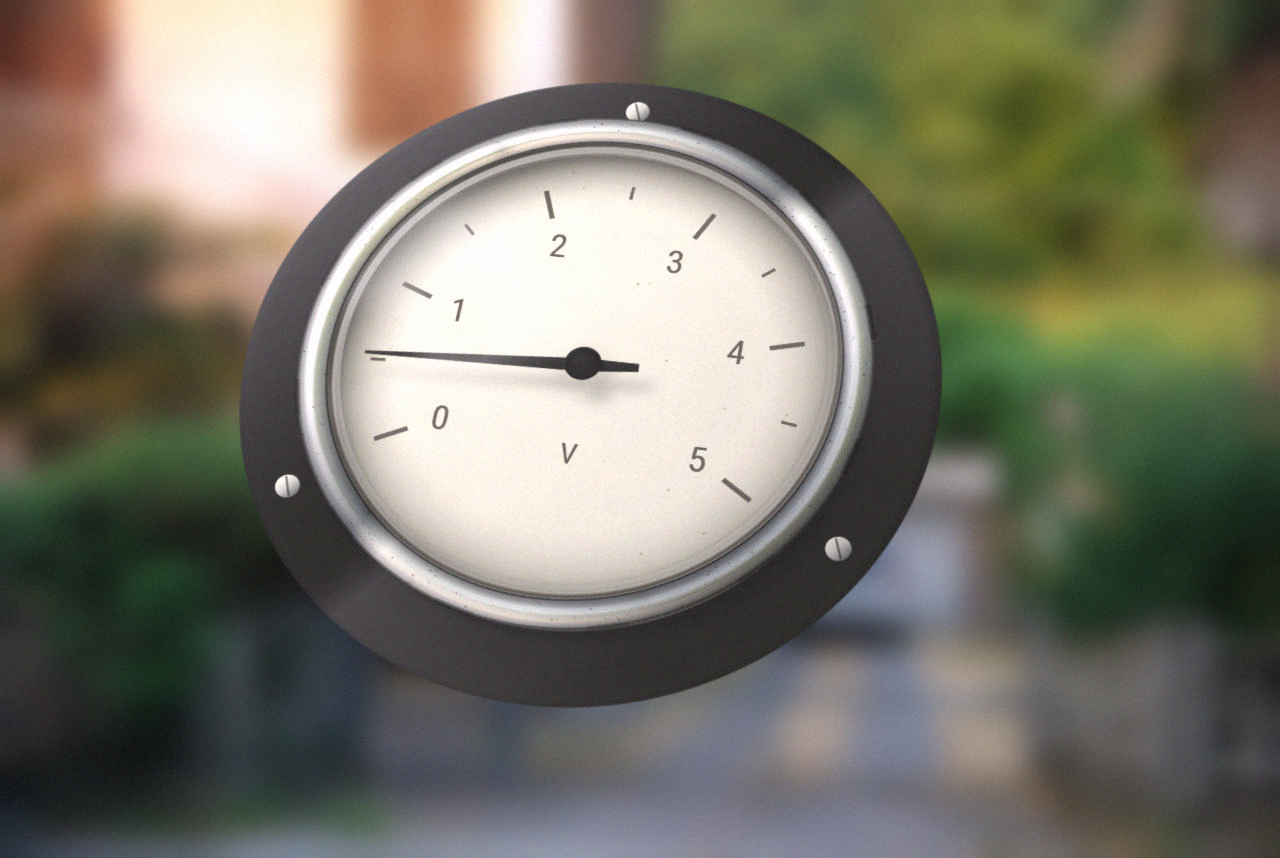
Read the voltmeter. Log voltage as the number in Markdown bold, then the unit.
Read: **0.5** V
